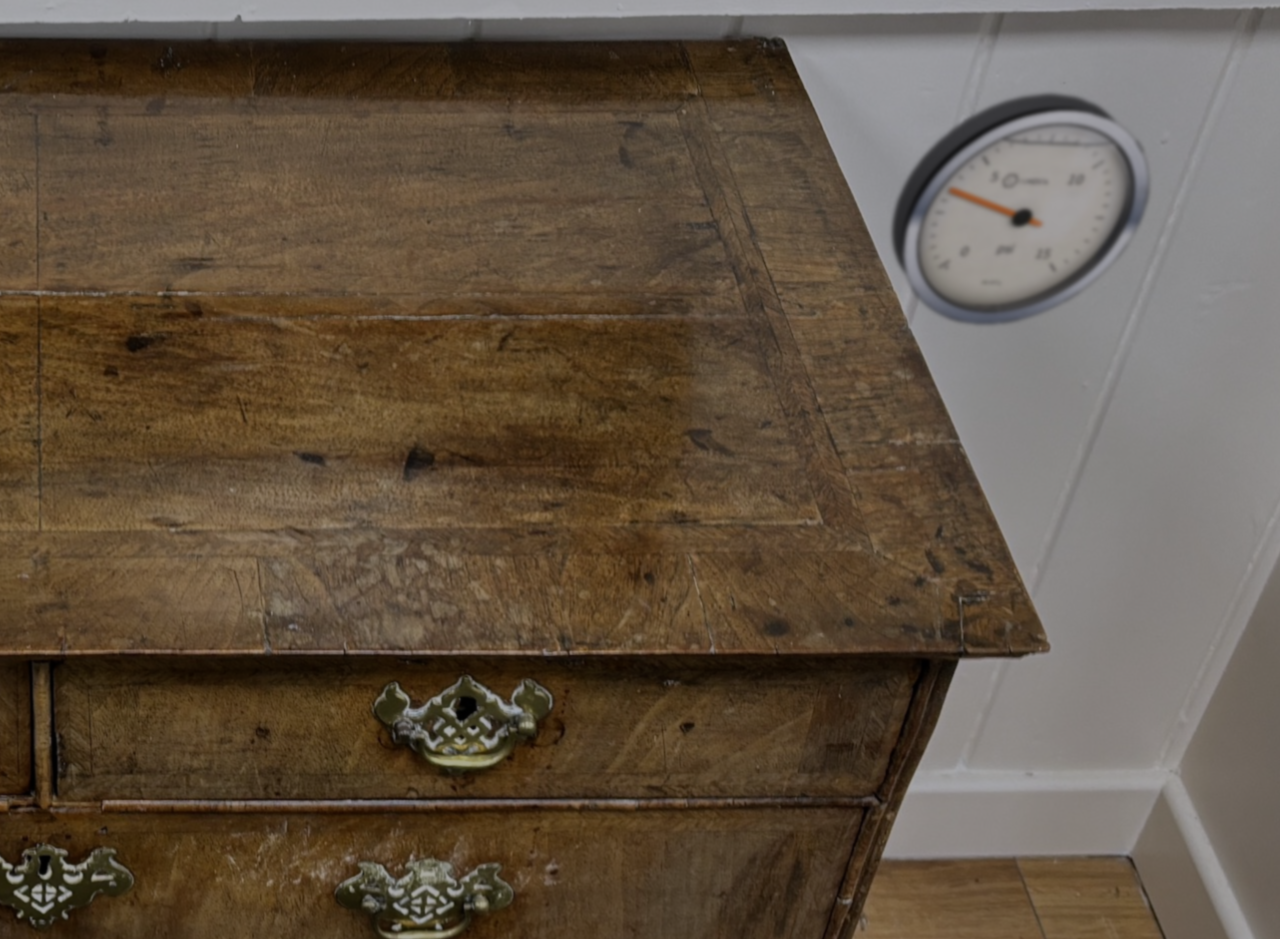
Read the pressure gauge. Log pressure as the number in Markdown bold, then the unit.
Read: **3.5** psi
